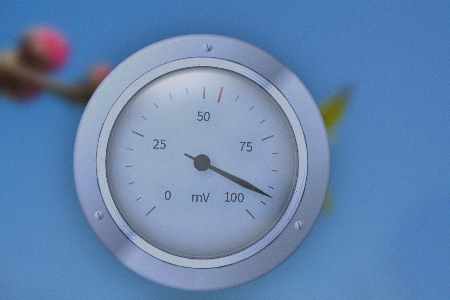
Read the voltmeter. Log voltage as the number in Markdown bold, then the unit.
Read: **92.5** mV
